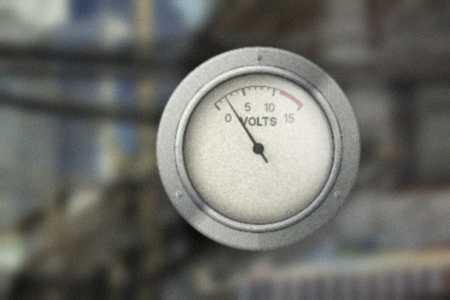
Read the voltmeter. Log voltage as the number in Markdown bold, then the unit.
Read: **2** V
